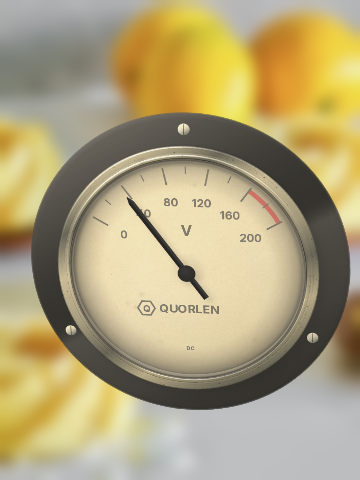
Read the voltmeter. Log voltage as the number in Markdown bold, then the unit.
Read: **40** V
